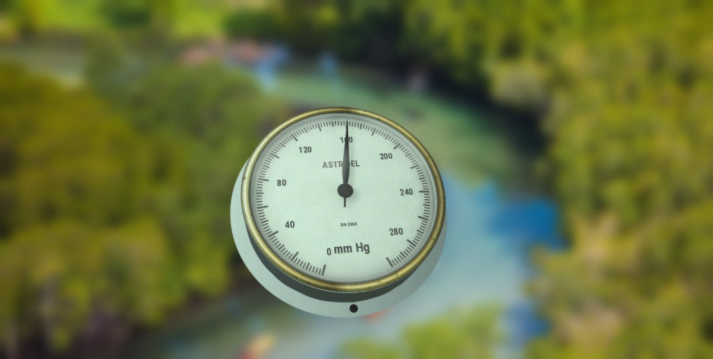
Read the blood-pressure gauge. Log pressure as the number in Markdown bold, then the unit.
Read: **160** mmHg
